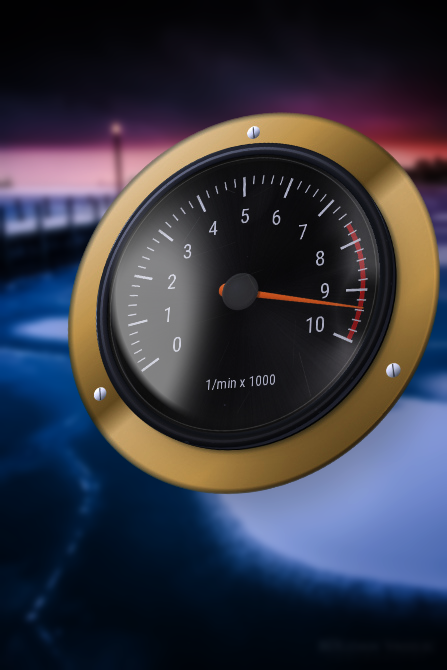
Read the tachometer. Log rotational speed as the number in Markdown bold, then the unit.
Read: **9400** rpm
